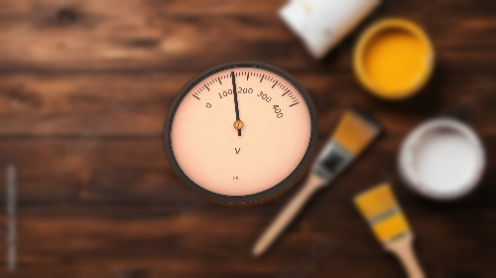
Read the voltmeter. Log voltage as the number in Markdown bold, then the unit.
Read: **150** V
